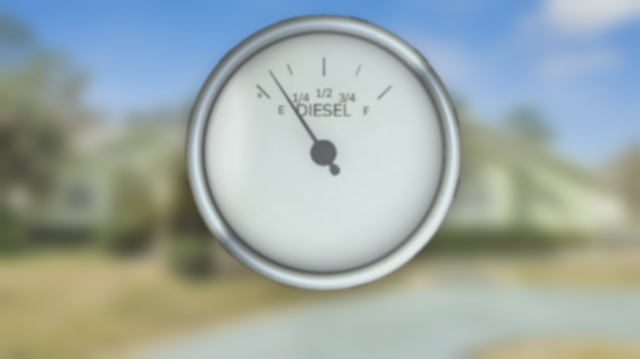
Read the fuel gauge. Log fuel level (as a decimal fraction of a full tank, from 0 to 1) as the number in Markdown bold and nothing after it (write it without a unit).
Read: **0.125**
